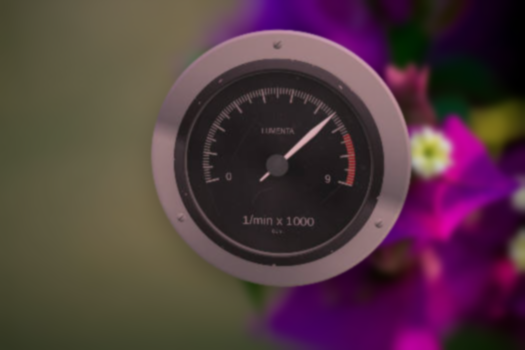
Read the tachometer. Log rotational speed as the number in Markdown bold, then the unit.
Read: **6500** rpm
